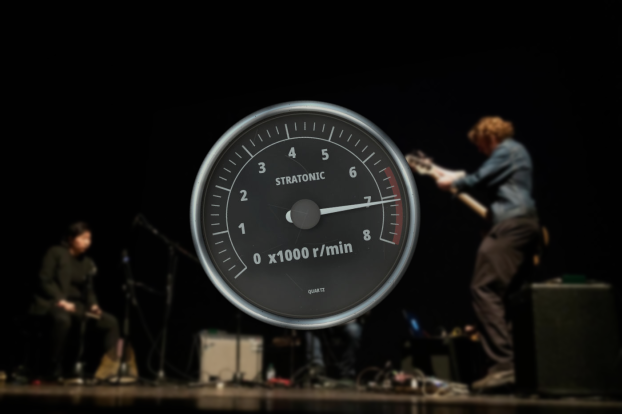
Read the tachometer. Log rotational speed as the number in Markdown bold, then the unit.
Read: **7100** rpm
